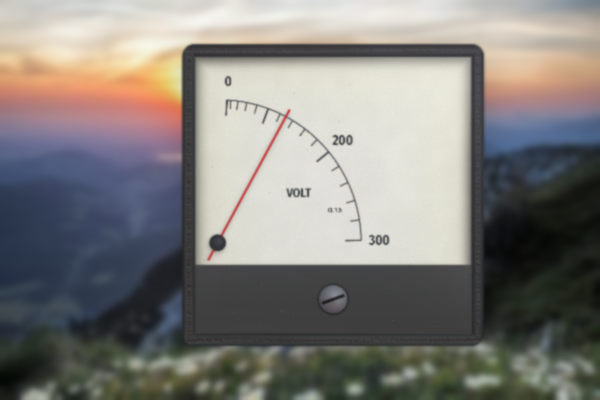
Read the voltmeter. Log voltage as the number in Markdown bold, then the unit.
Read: **130** V
